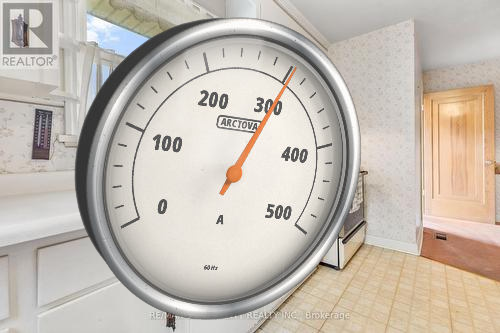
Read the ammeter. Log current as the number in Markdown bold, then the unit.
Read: **300** A
